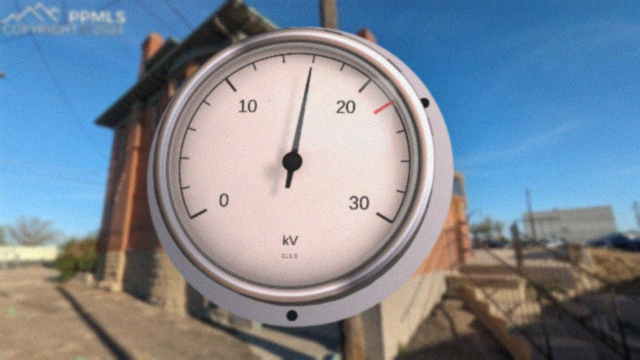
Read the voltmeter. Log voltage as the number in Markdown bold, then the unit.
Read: **16** kV
